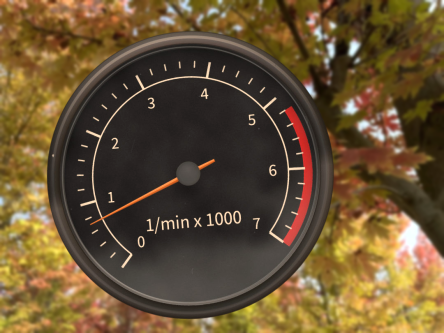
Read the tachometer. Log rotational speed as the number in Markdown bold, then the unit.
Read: **700** rpm
